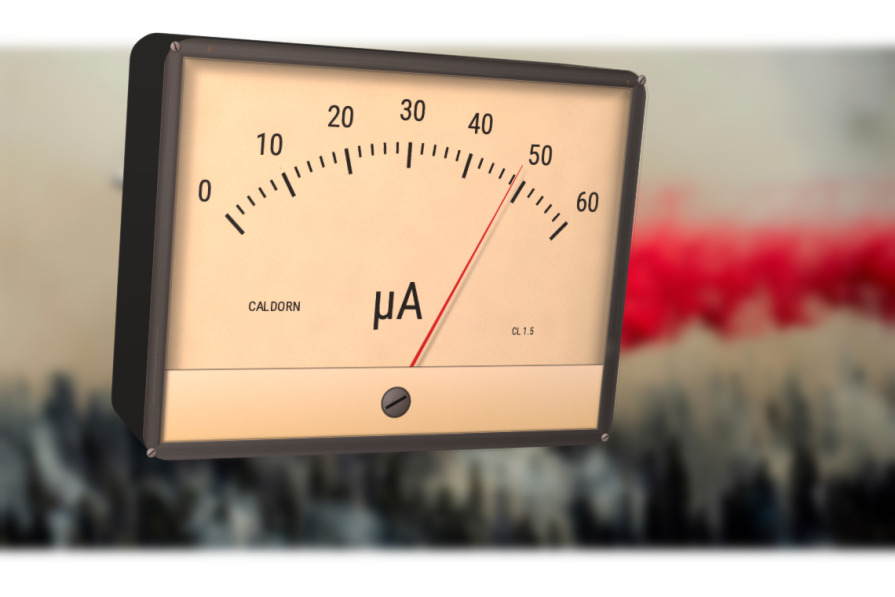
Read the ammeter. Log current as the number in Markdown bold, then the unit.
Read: **48** µA
